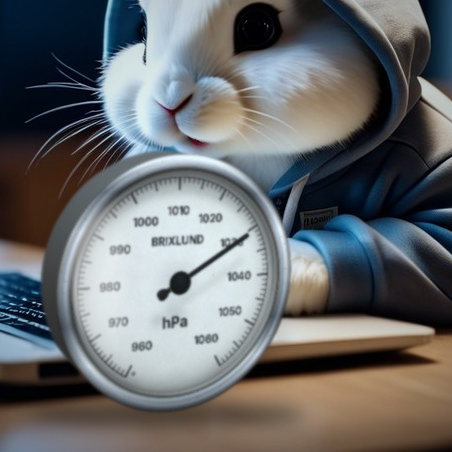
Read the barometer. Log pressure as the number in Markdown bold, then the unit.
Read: **1030** hPa
